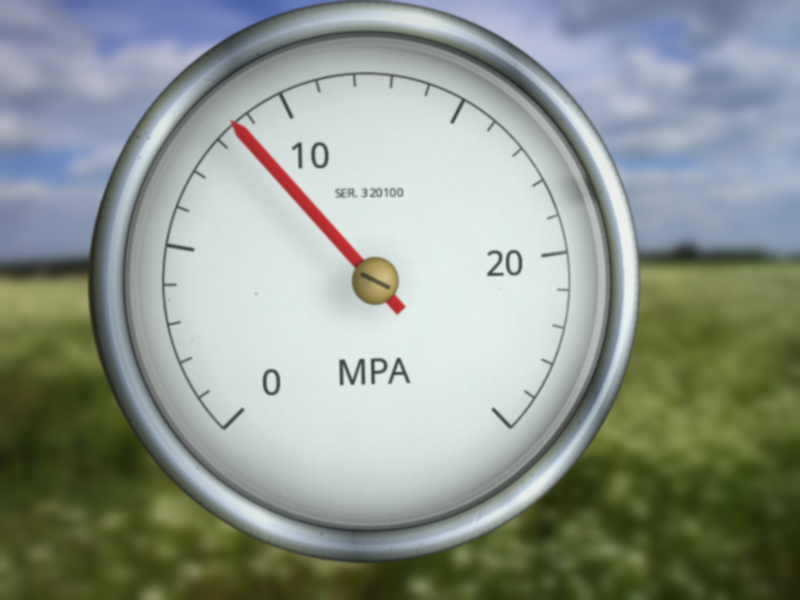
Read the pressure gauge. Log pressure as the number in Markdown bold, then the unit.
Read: **8.5** MPa
